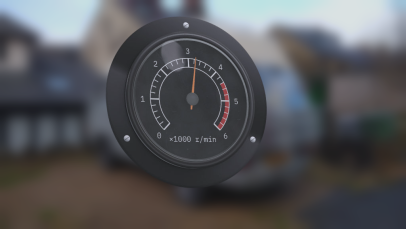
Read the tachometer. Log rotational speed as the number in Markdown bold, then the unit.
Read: **3200** rpm
